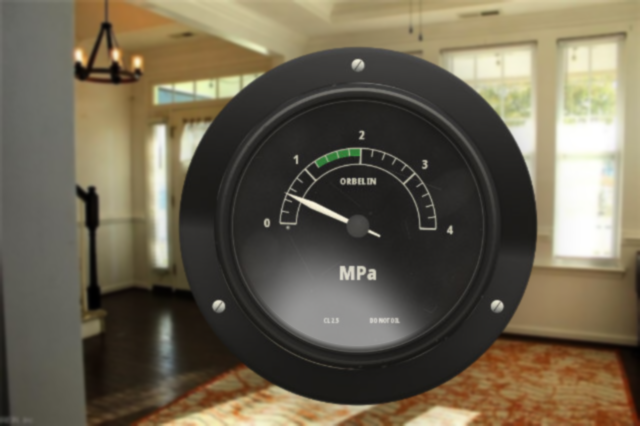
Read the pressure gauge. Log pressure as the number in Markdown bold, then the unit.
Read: **0.5** MPa
